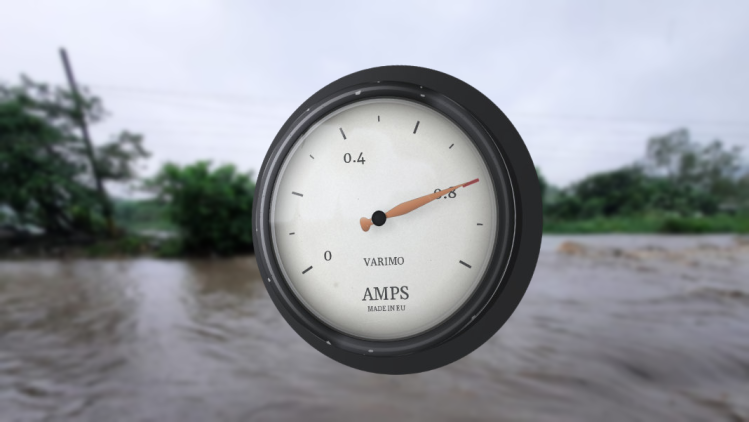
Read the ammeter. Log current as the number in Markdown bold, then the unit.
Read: **0.8** A
